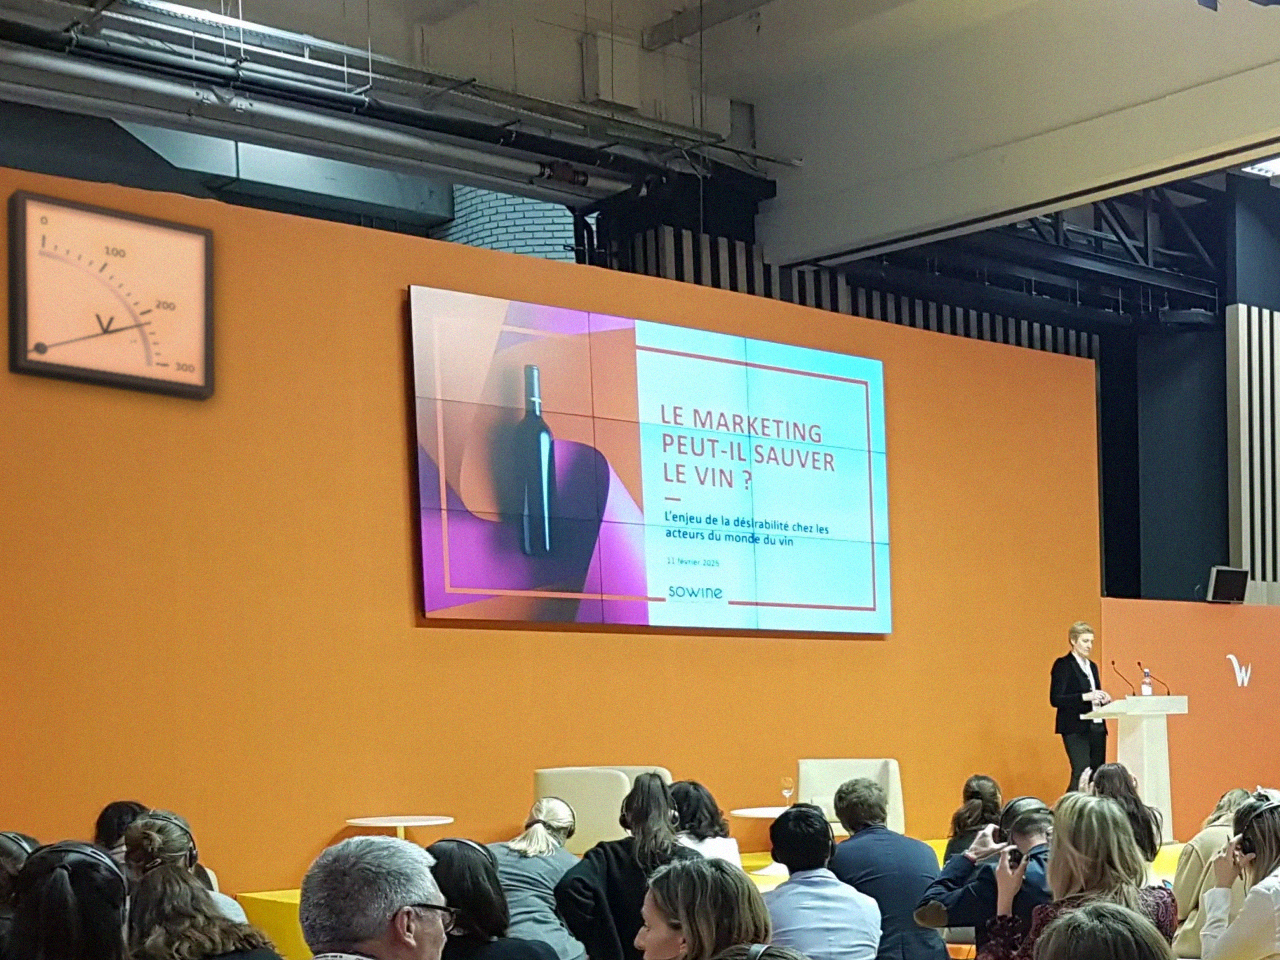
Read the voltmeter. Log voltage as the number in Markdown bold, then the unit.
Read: **220** V
